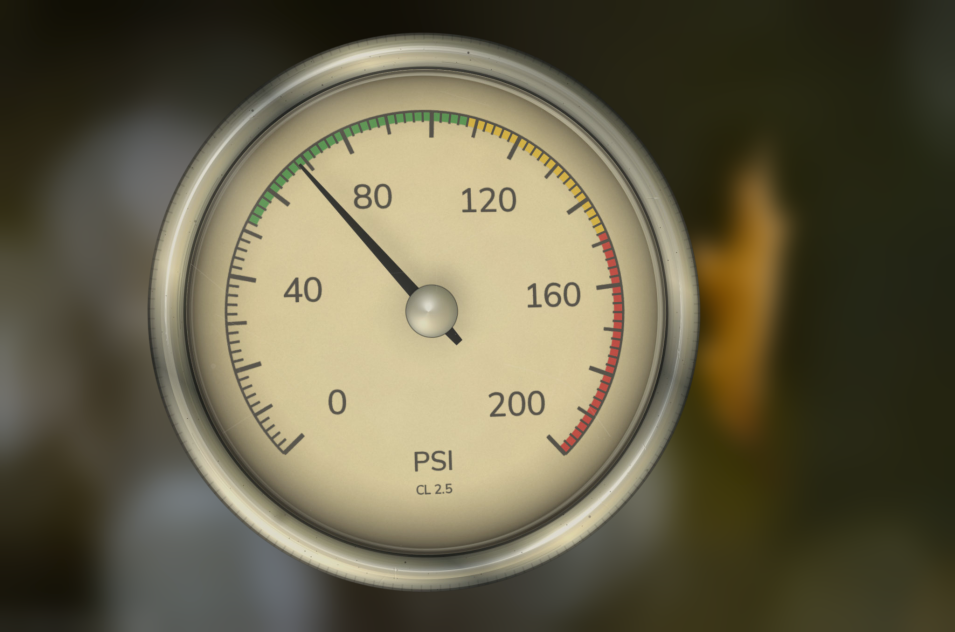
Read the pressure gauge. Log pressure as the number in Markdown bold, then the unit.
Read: **68** psi
